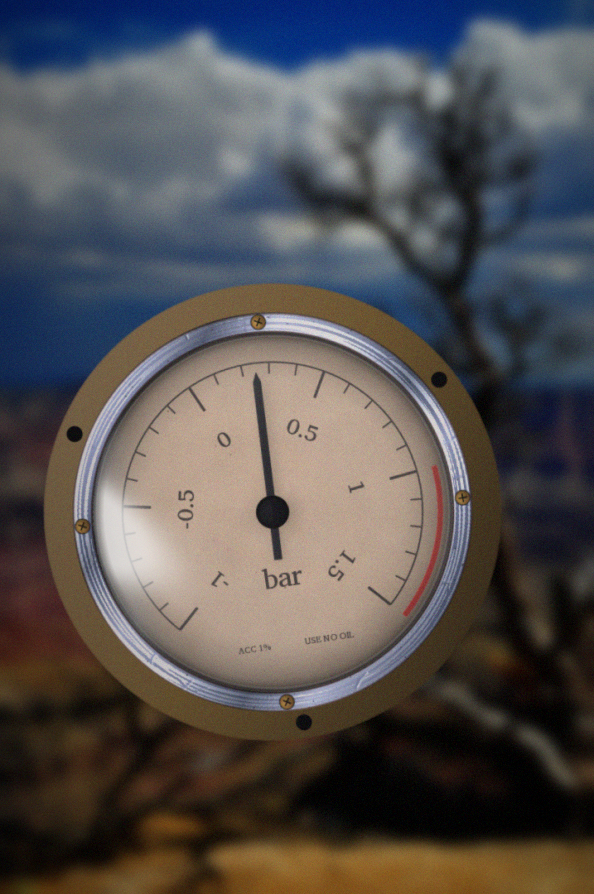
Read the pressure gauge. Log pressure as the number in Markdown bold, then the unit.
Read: **0.25** bar
